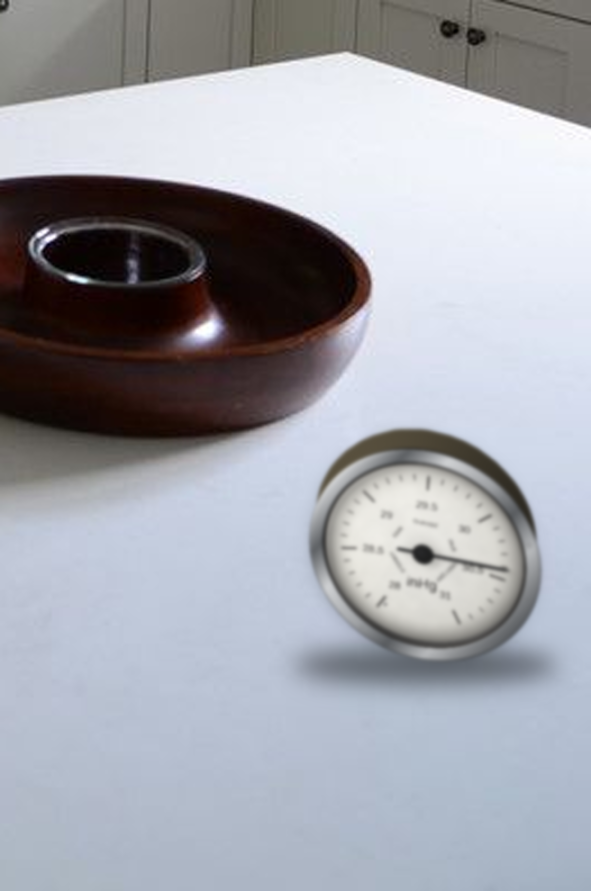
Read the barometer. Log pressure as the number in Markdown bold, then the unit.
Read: **30.4** inHg
